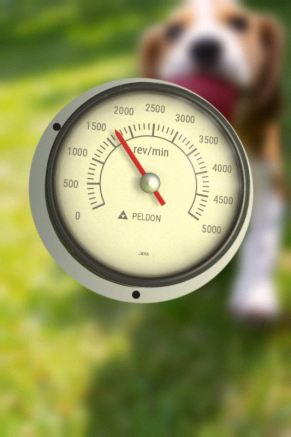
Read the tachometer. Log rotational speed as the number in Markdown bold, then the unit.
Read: **1700** rpm
